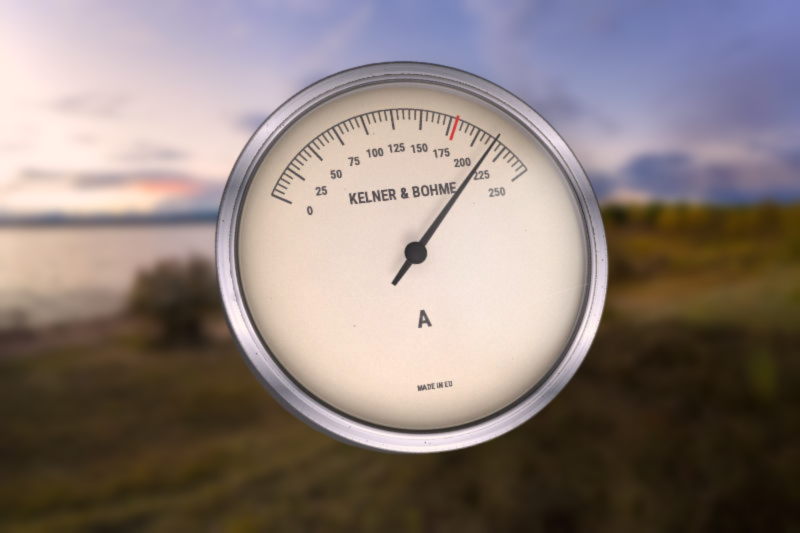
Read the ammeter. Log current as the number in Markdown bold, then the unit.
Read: **215** A
